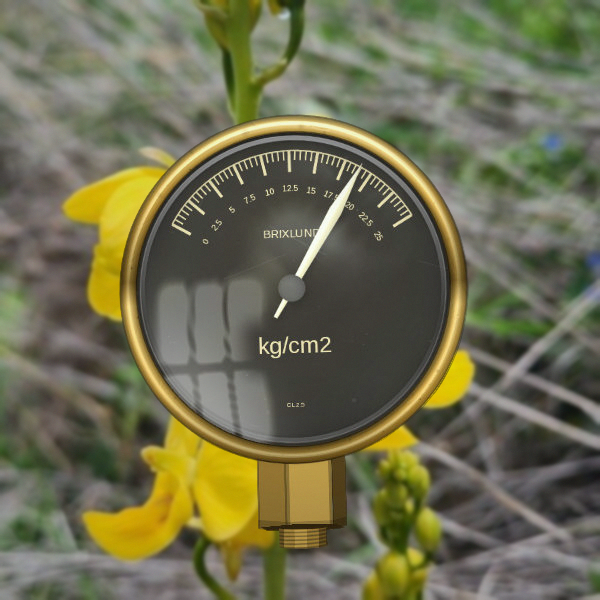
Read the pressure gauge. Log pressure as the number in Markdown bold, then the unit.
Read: **19** kg/cm²
